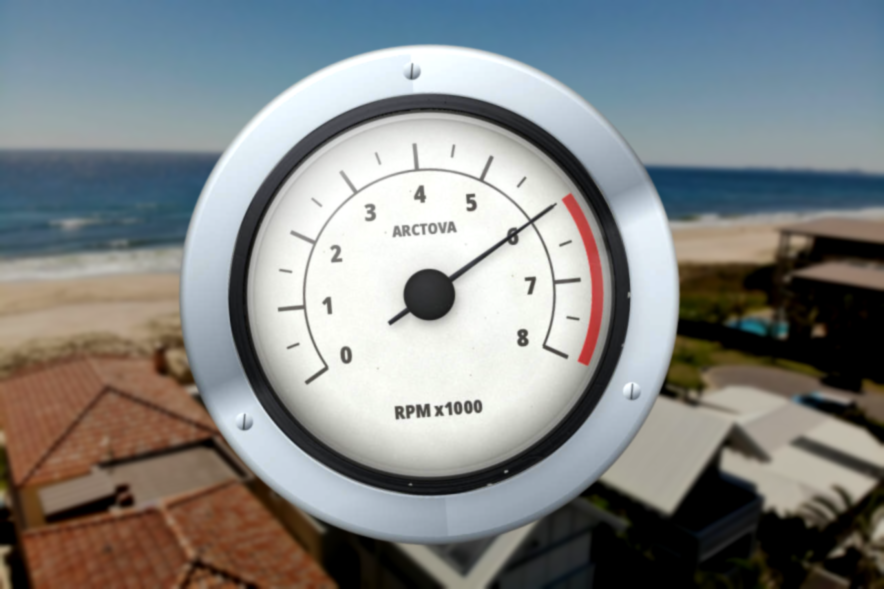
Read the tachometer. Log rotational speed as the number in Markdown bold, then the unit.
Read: **6000** rpm
